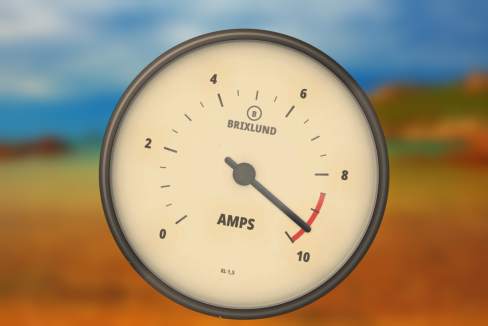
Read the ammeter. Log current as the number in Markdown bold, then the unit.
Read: **9.5** A
